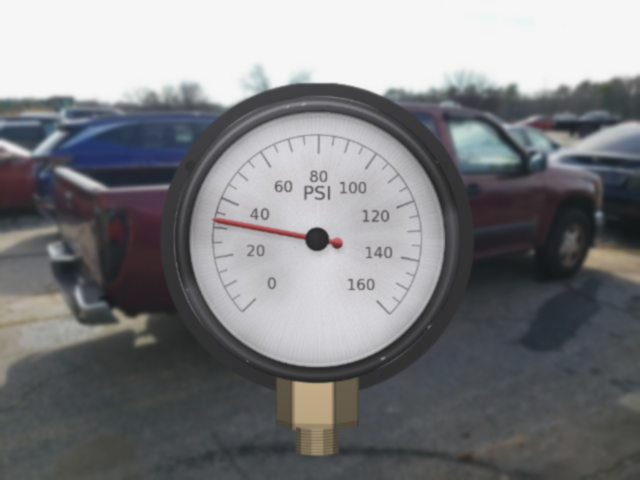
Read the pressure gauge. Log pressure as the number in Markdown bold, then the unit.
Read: **32.5** psi
